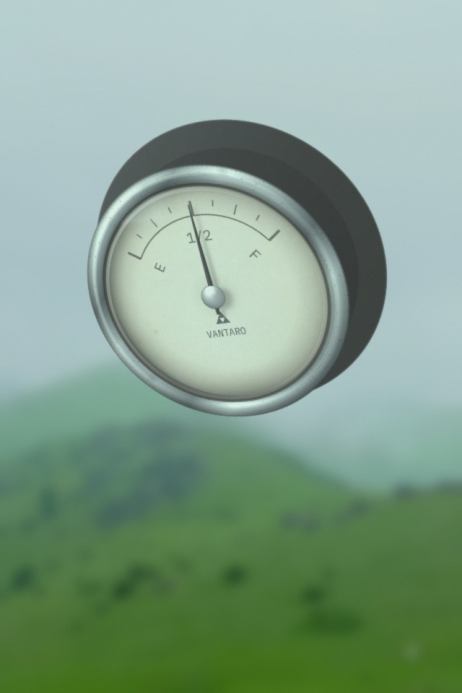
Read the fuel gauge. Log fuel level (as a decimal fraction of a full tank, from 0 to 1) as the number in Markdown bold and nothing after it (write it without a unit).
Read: **0.5**
